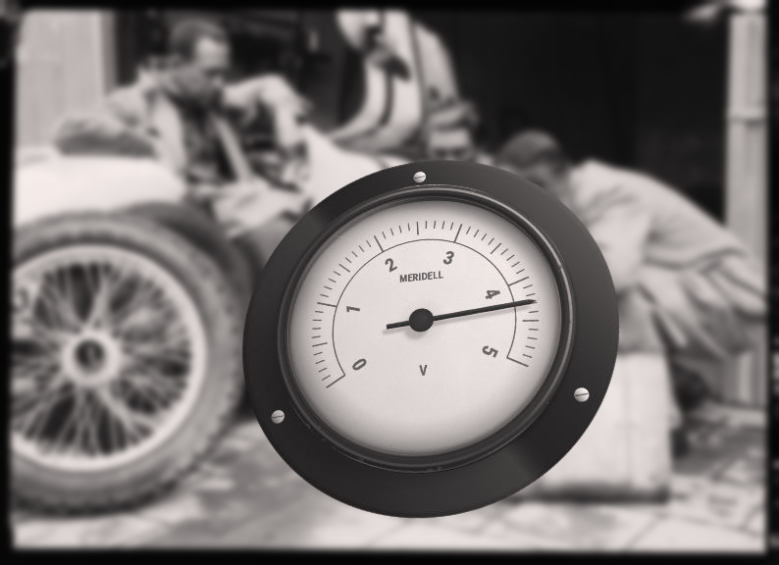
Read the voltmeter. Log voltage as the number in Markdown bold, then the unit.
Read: **4.3** V
